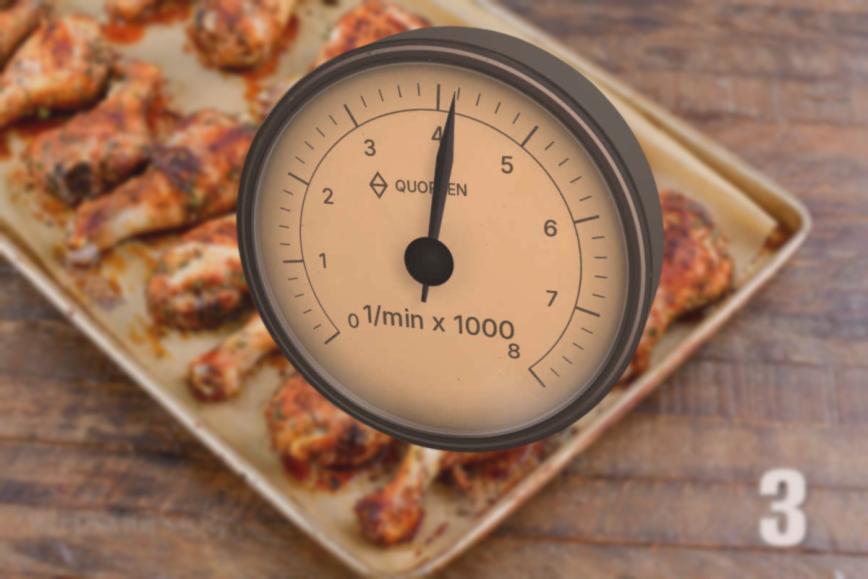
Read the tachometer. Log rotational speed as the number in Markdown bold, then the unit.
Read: **4200** rpm
